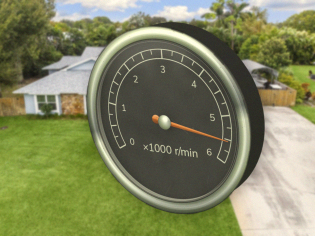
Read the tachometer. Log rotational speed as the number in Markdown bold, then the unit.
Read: **5500** rpm
